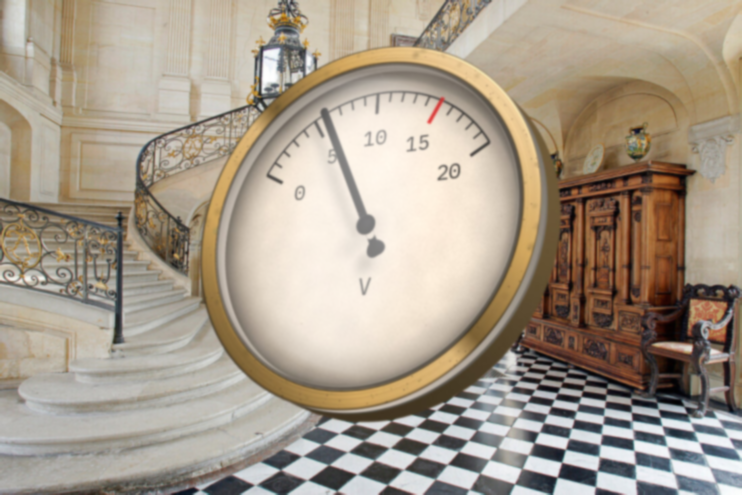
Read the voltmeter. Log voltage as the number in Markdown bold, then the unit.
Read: **6** V
